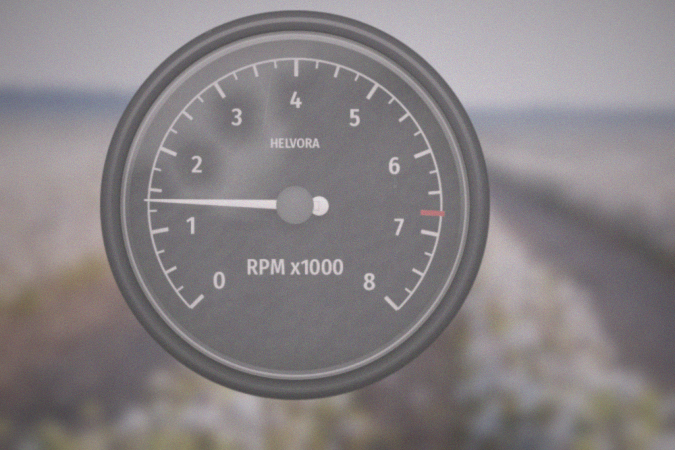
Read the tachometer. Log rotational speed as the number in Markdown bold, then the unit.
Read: **1375** rpm
